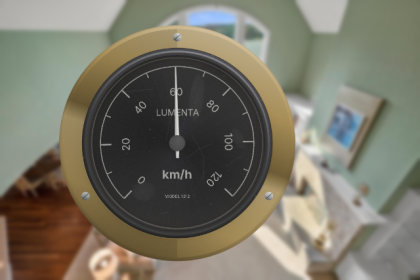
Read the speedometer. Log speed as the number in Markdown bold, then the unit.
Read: **60** km/h
